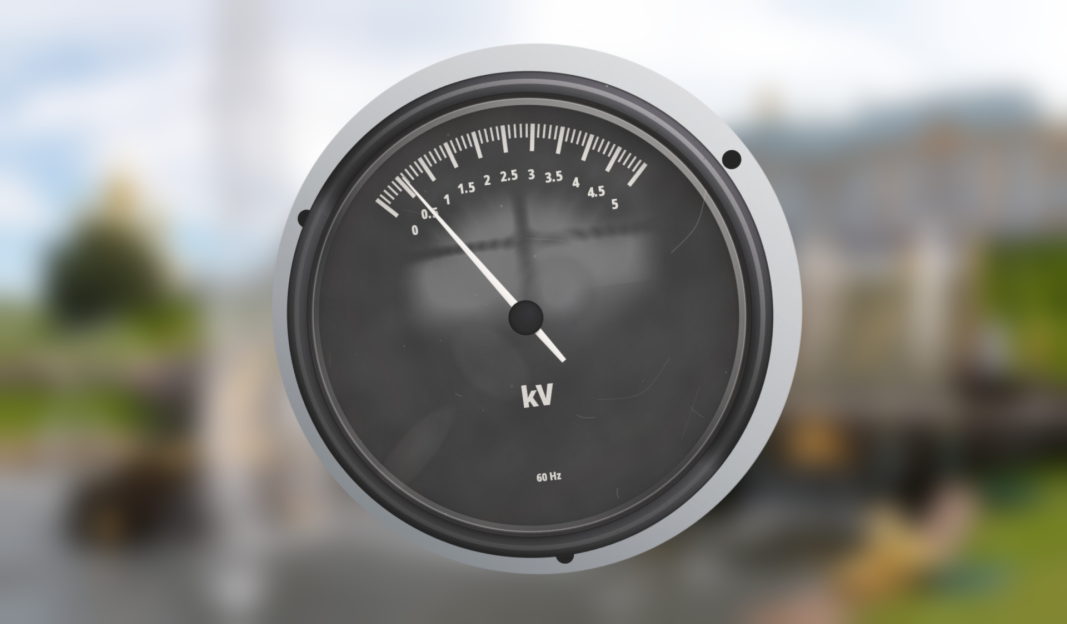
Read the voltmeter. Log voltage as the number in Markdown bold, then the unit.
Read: **0.6** kV
